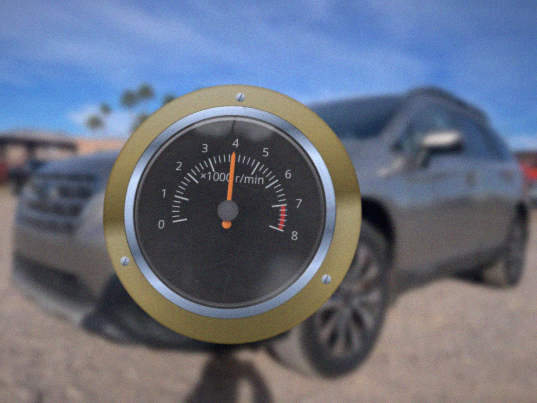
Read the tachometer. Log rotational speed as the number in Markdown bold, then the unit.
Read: **4000** rpm
